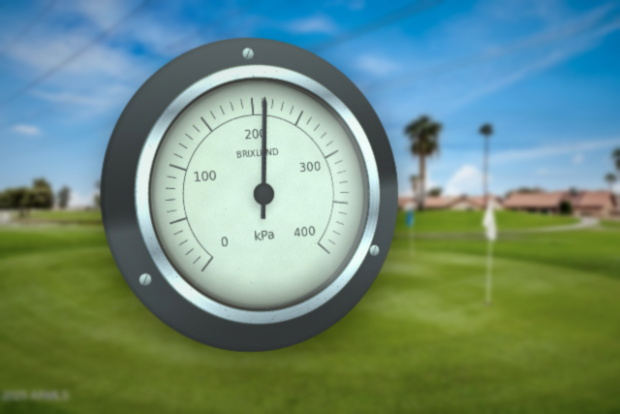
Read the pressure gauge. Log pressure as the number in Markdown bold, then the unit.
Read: **210** kPa
